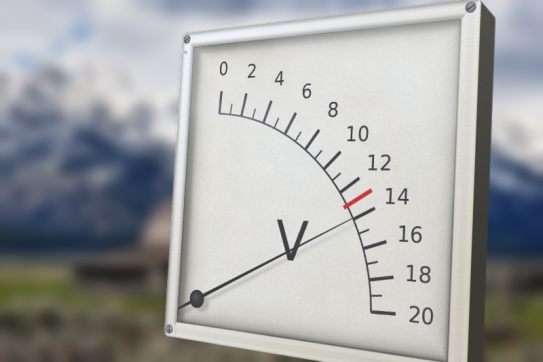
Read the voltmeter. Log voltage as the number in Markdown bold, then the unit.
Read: **14** V
